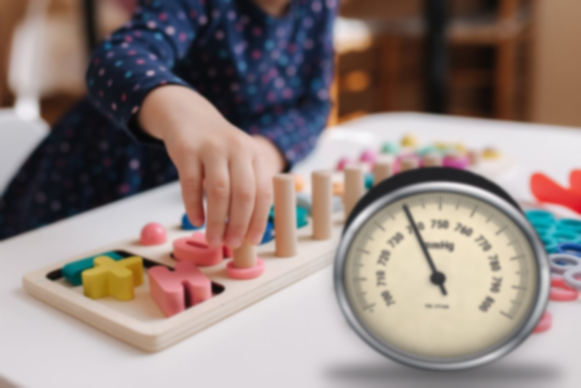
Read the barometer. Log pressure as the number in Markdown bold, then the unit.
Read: **740** mmHg
